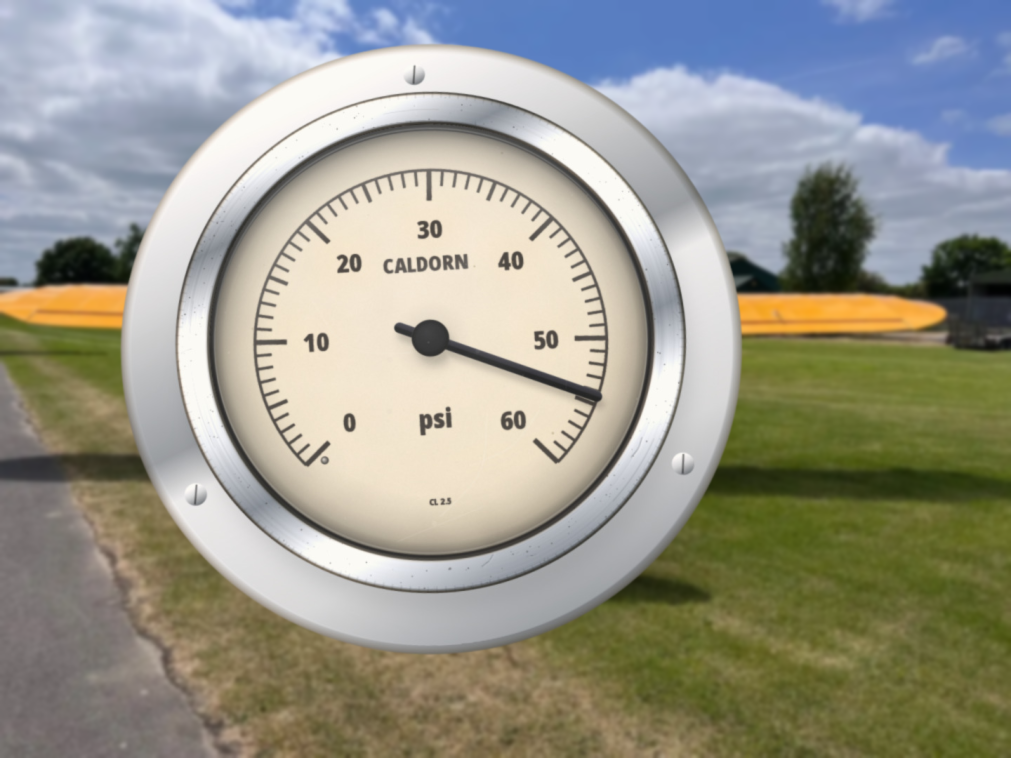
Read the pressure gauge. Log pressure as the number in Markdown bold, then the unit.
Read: **54.5** psi
